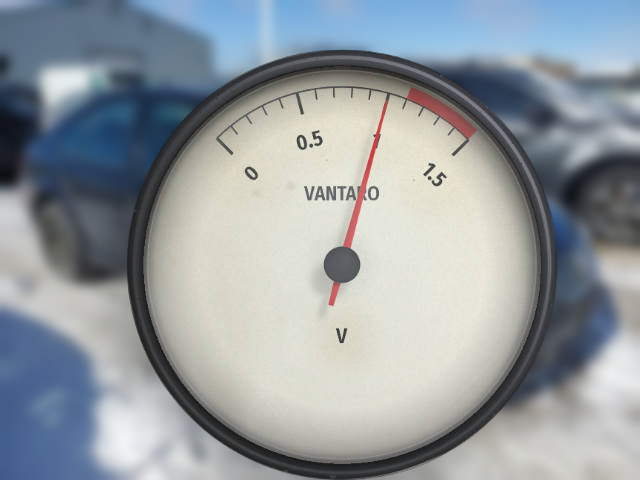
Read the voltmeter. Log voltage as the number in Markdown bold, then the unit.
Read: **1** V
